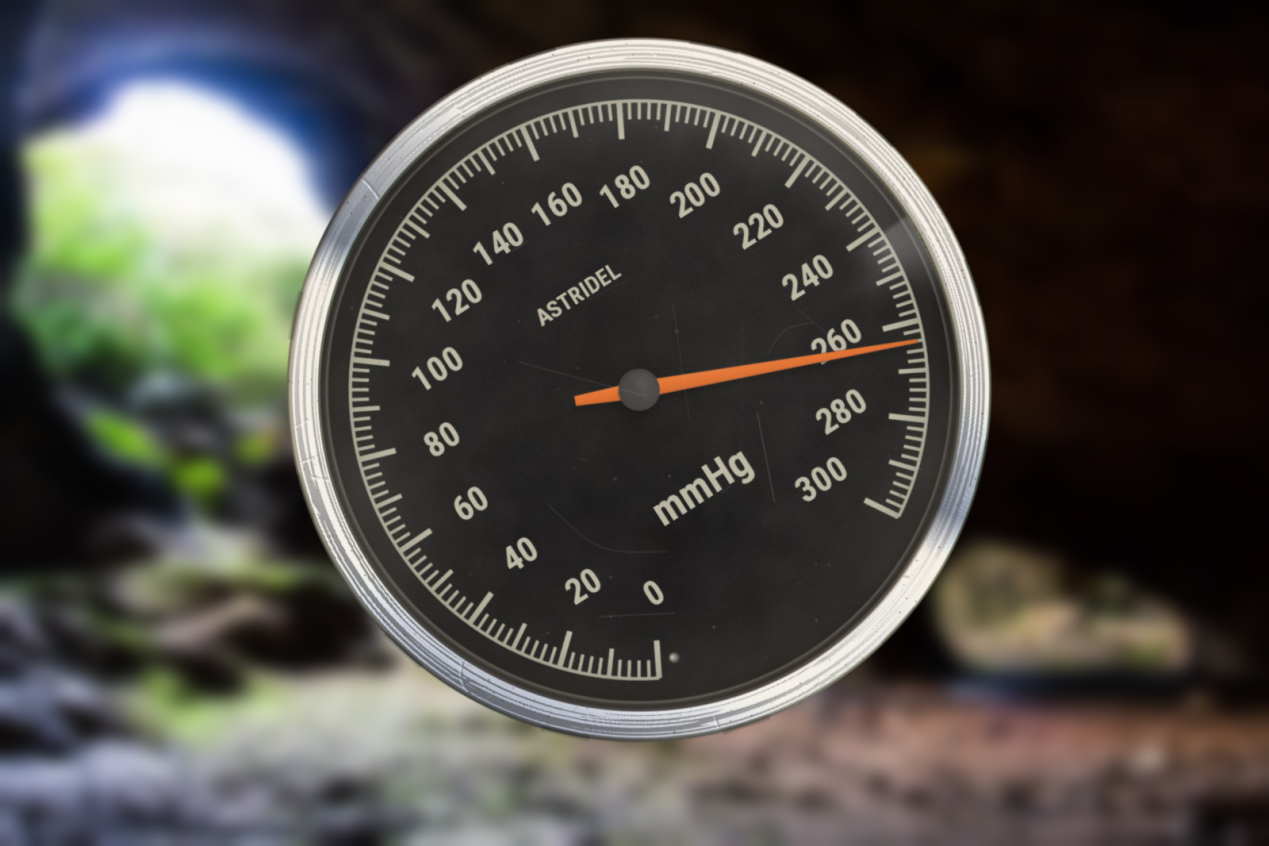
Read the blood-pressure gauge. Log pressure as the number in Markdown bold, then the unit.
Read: **264** mmHg
